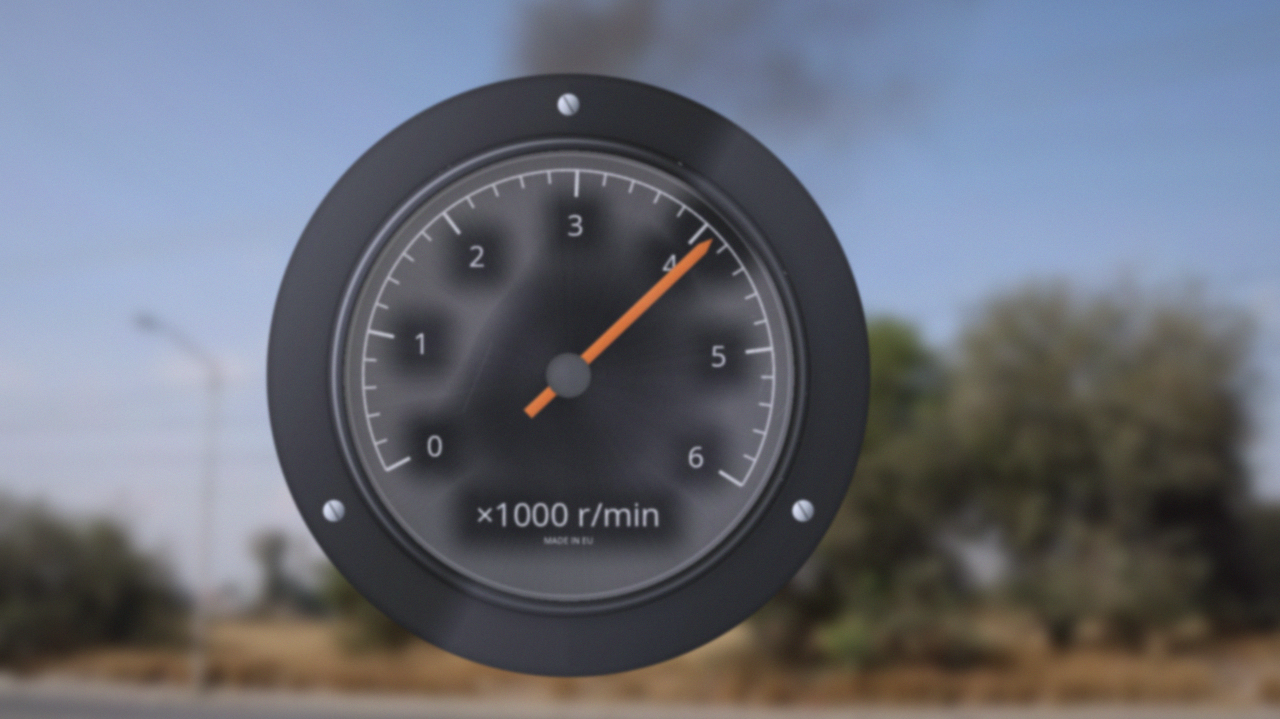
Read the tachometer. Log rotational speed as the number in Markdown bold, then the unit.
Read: **4100** rpm
